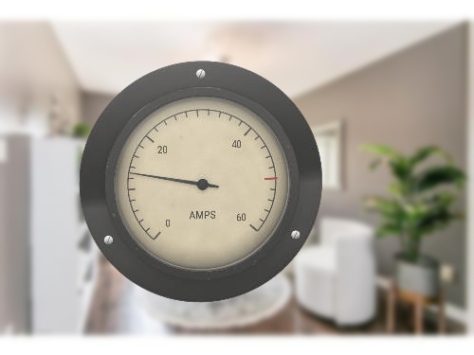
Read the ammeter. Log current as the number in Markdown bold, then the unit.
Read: **13** A
